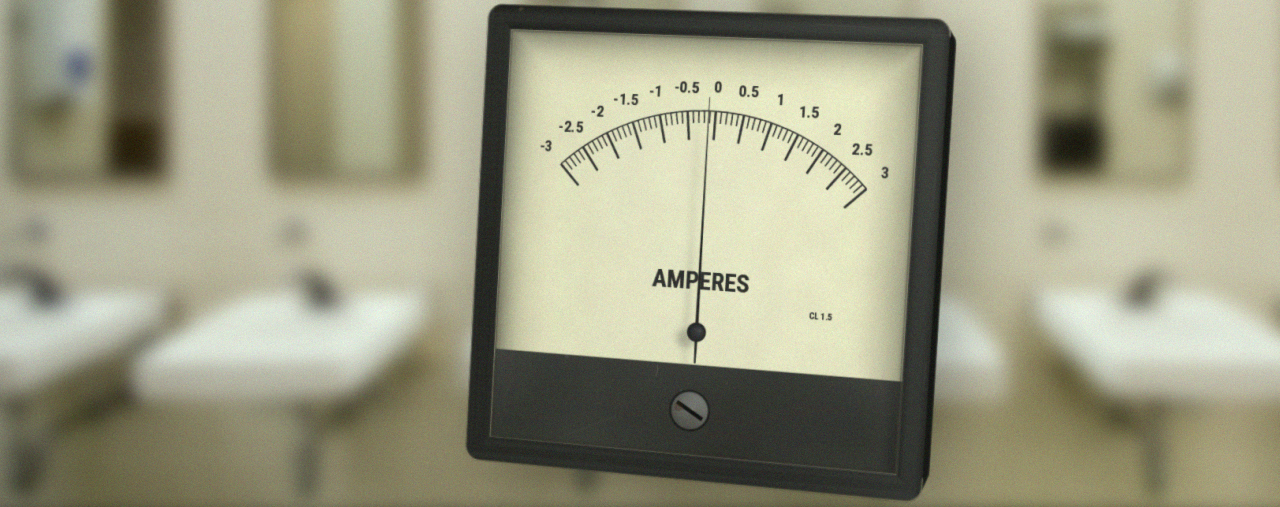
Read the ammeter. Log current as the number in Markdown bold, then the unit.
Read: **-0.1** A
